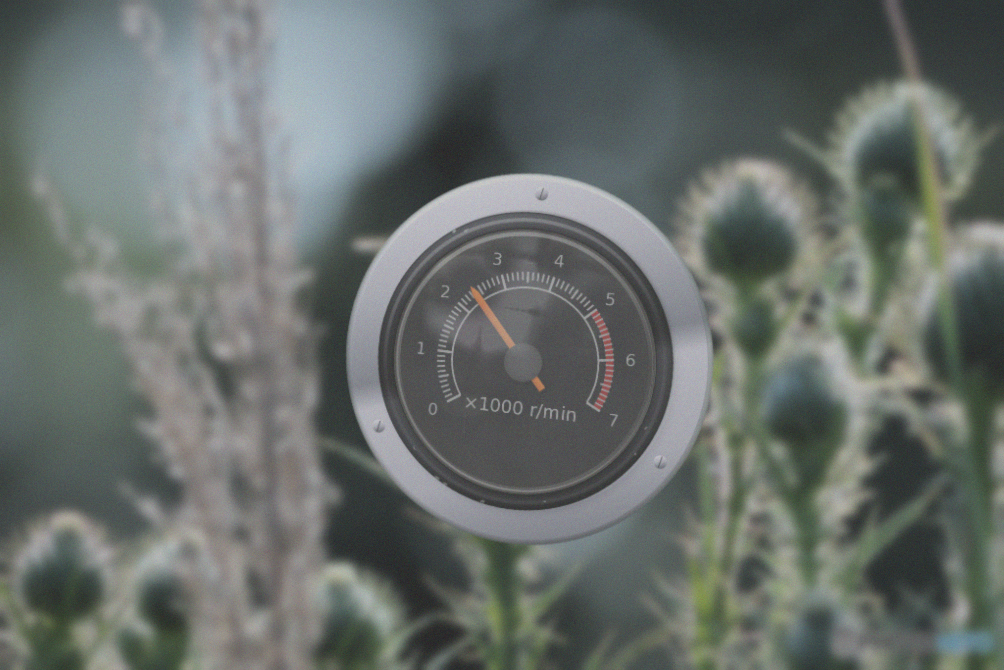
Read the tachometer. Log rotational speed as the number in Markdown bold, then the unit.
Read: **2400** rpm
